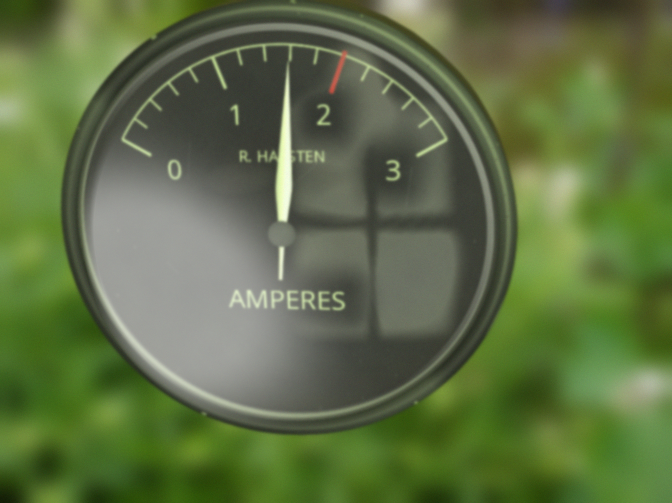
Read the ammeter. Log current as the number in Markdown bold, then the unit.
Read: **1.6** A
